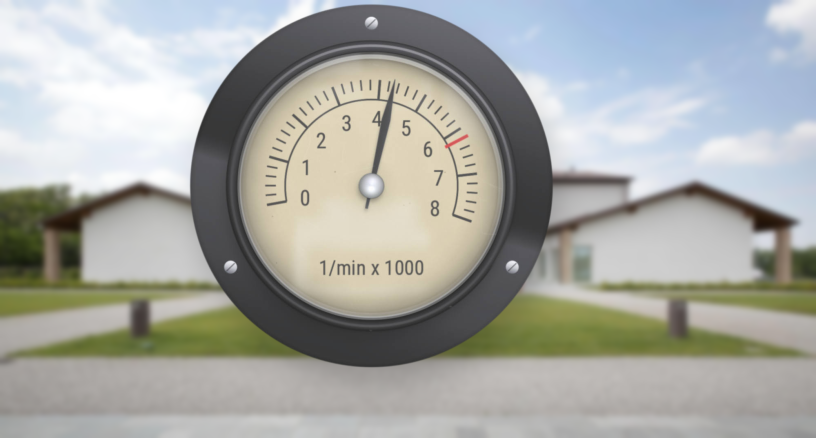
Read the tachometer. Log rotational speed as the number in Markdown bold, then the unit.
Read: **4300** rpm
